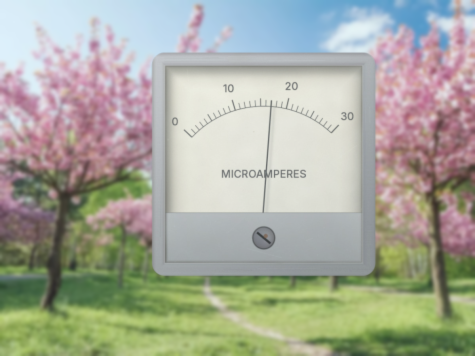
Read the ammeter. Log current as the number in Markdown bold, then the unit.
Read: **17** µA
